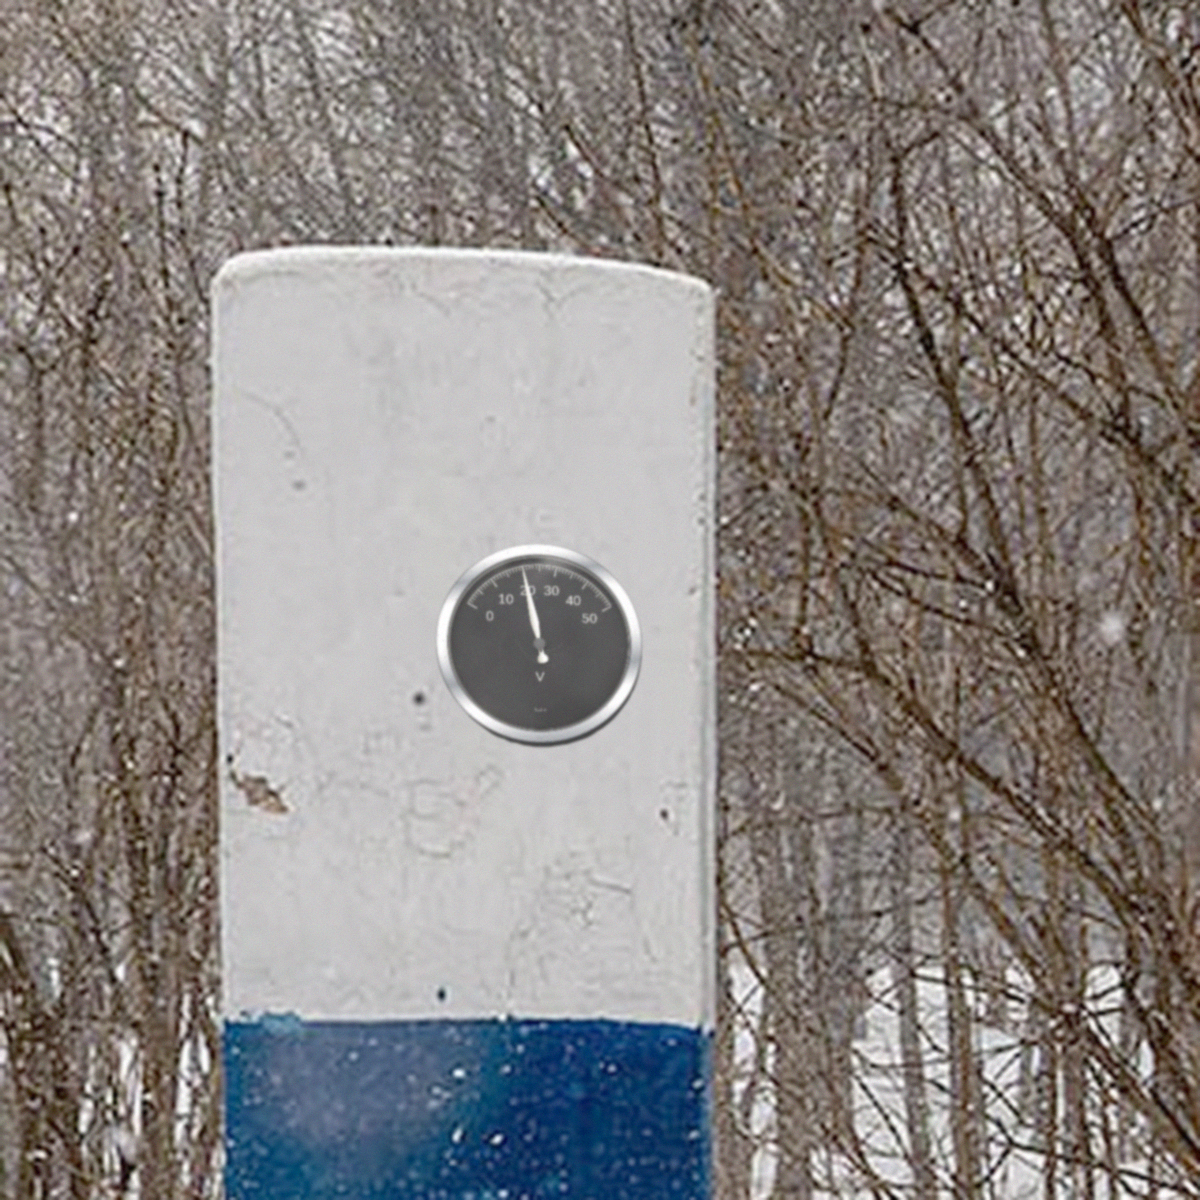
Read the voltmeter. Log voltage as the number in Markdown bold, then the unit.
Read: **20** V
